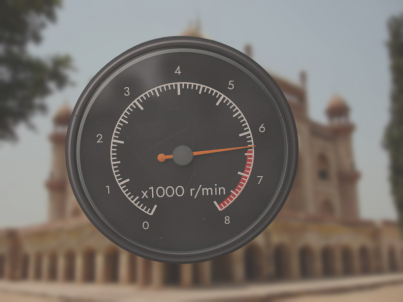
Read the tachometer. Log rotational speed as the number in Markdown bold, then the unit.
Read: **6300** rpm
